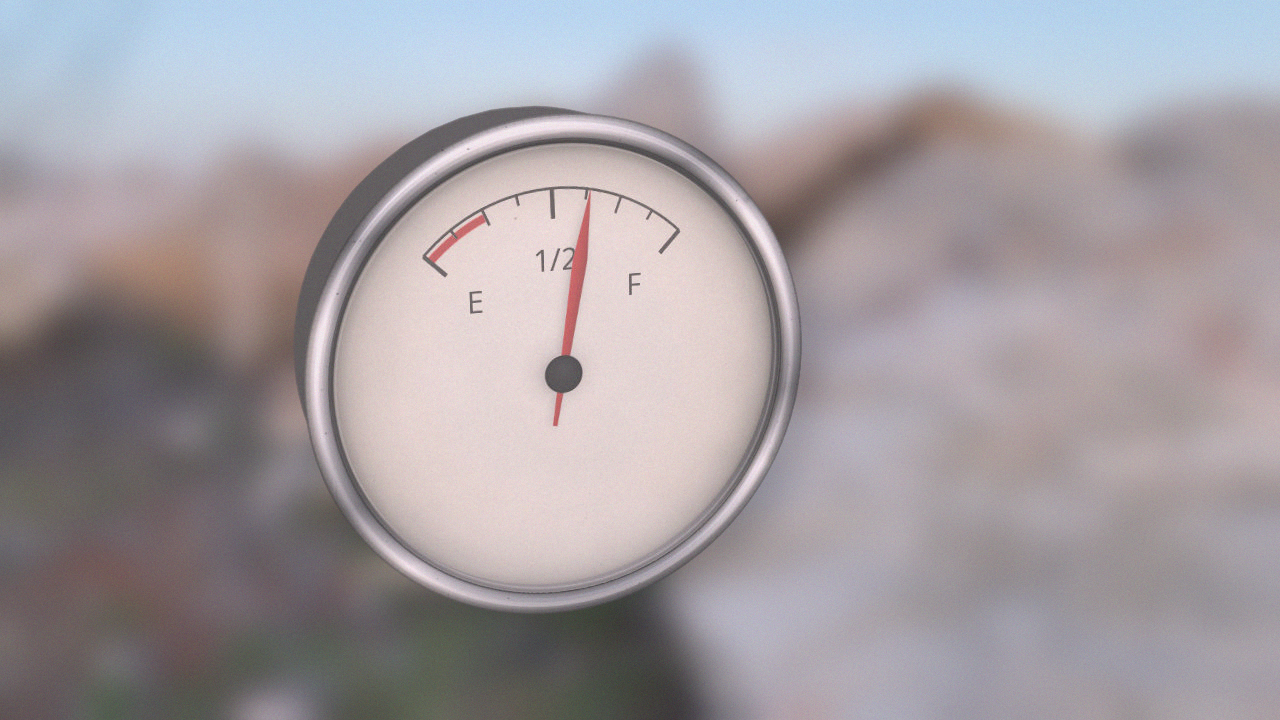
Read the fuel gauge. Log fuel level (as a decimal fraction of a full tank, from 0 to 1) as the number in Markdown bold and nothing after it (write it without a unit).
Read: **0.625**
